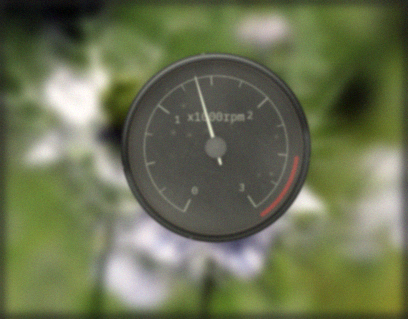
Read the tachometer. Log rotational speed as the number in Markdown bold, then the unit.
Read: **1375** rpm
